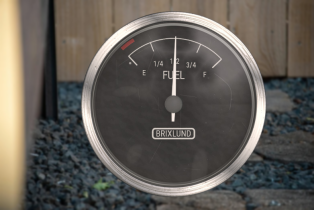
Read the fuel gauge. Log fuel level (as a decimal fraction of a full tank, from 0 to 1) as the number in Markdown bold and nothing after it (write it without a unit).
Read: **0.5**
